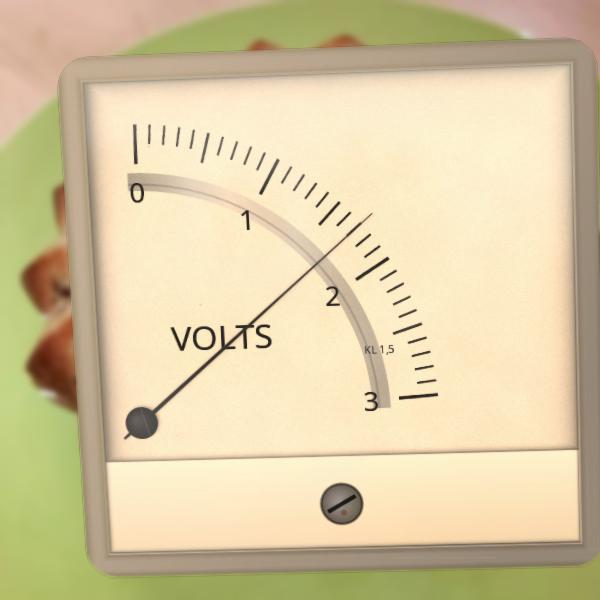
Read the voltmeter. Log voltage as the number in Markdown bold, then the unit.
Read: **1.7** V
